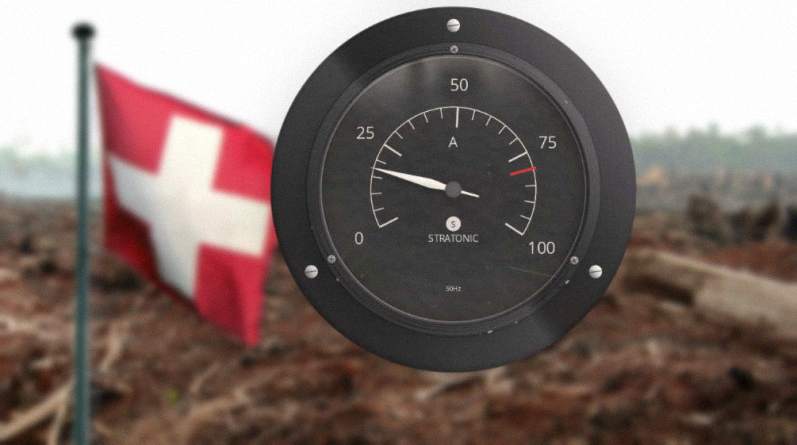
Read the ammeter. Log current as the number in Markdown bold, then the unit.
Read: **17.5** A
